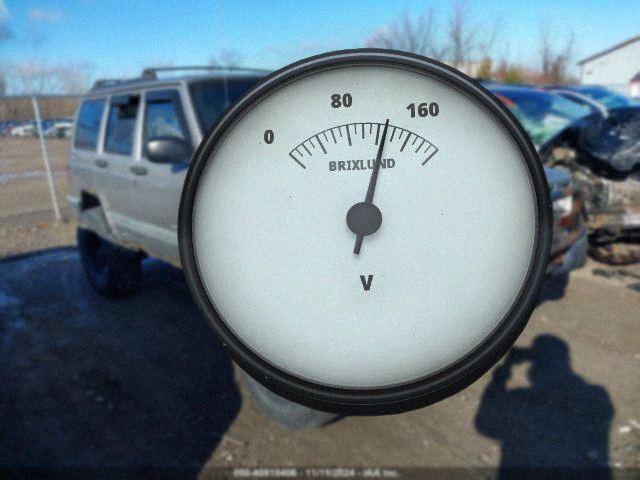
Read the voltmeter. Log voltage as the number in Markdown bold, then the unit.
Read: **130** V
